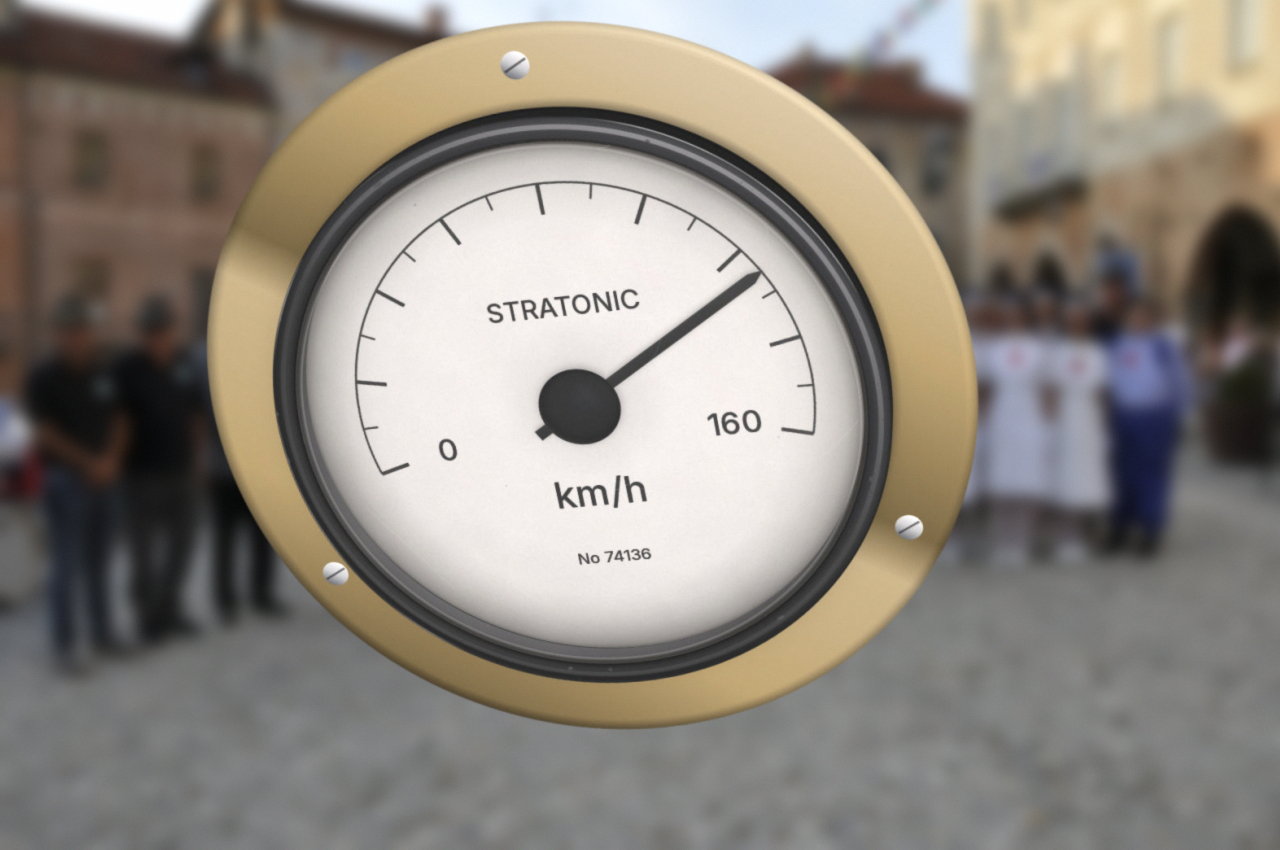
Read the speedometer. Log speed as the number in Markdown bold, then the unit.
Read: **125** km/h
